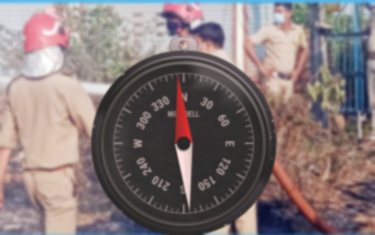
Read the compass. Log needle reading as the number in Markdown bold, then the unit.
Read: **355** °
